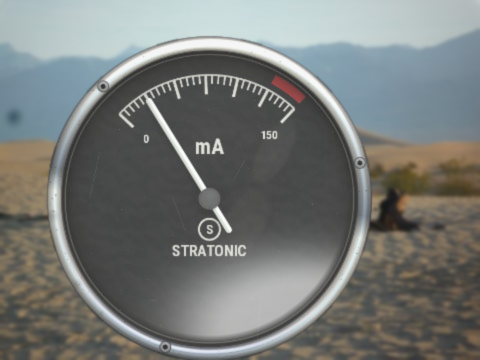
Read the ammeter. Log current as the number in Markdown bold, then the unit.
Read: **25** mA
